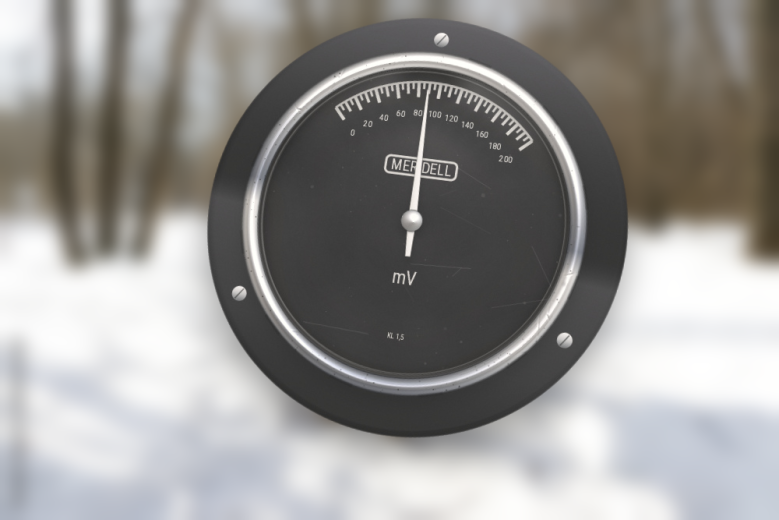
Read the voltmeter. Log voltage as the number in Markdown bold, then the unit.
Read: **90** mV
